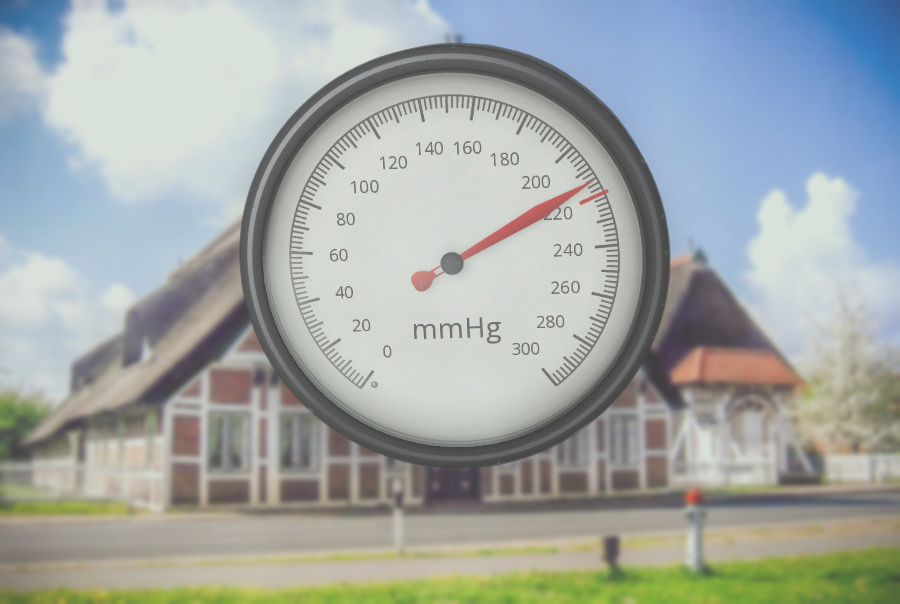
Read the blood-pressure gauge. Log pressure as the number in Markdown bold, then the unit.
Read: **214** mmHg
